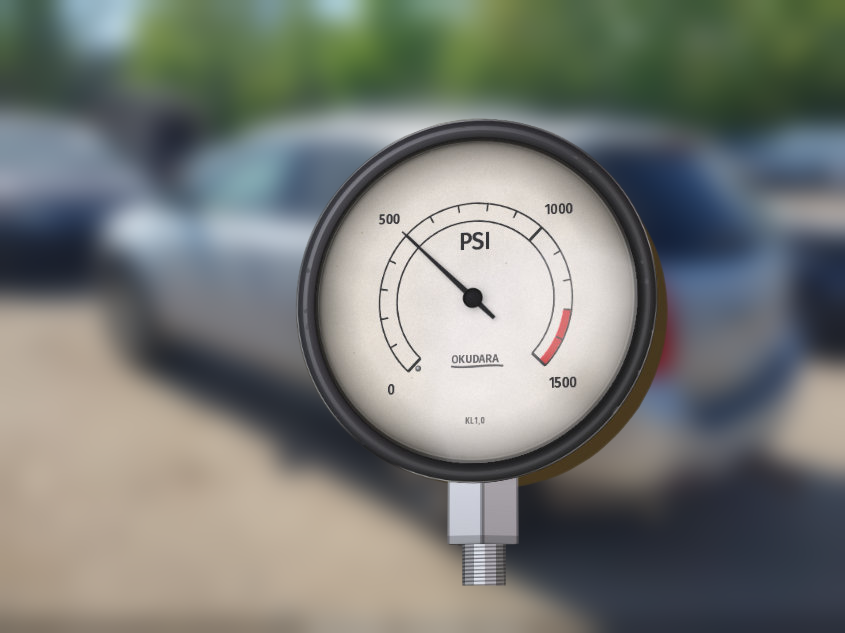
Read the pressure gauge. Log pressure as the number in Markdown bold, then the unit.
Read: **500** psi
